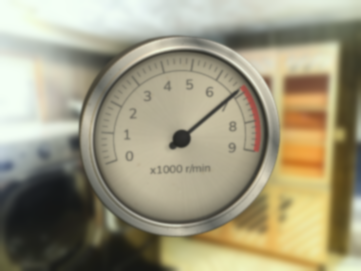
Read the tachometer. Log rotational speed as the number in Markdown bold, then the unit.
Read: **6800** rpm
